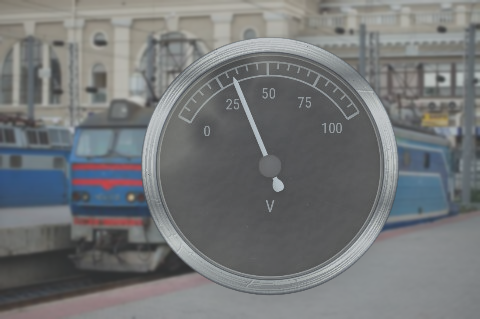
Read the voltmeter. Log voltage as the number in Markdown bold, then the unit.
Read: **32.5** V
